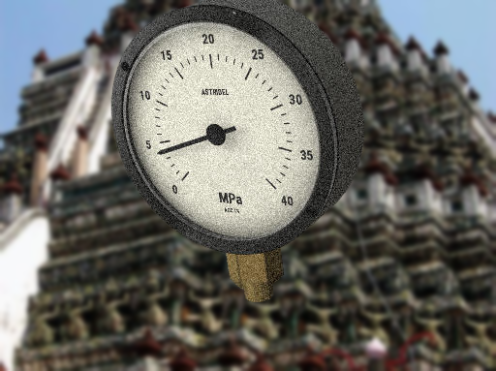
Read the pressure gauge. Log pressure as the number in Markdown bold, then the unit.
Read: **4** MPa
